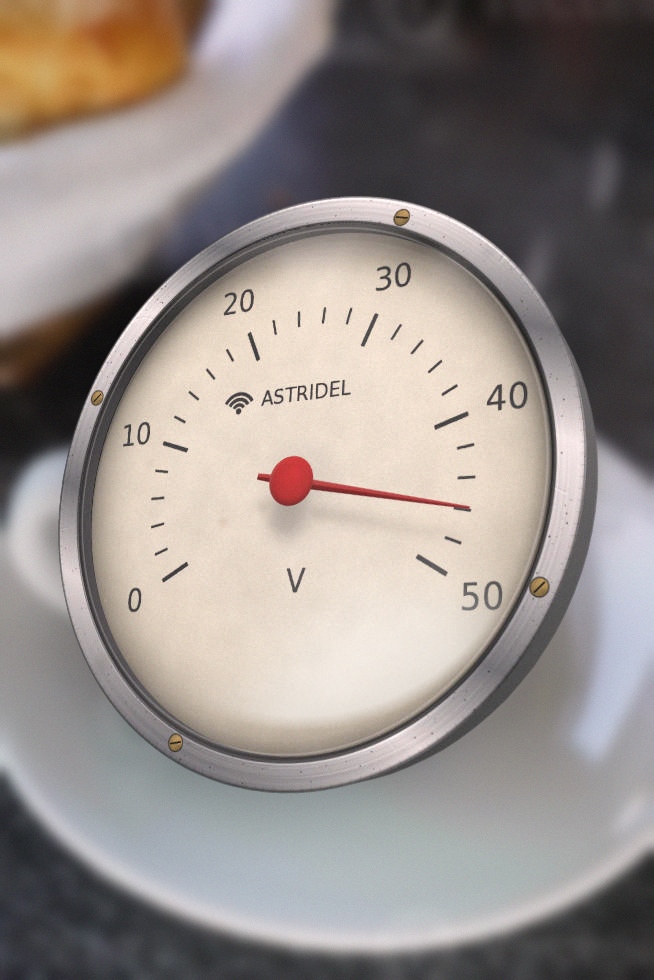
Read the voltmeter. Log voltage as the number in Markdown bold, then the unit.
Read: **46** V
